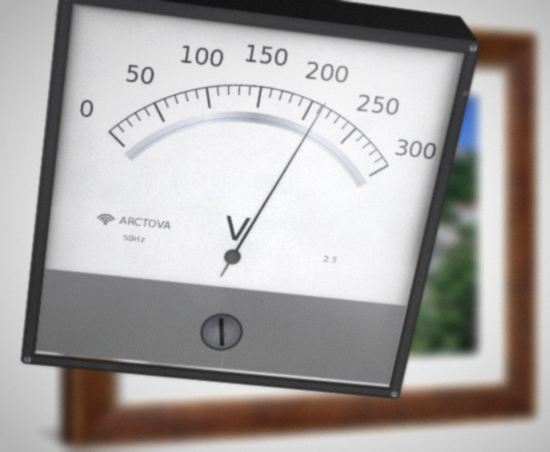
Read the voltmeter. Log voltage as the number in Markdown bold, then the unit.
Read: **210** V
